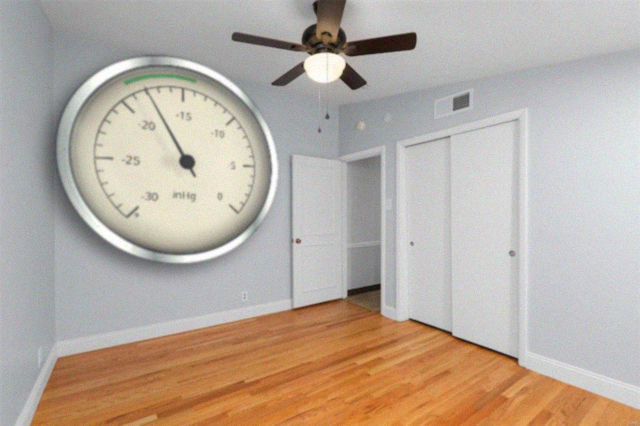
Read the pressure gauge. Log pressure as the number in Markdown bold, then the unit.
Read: **-18** inHg
